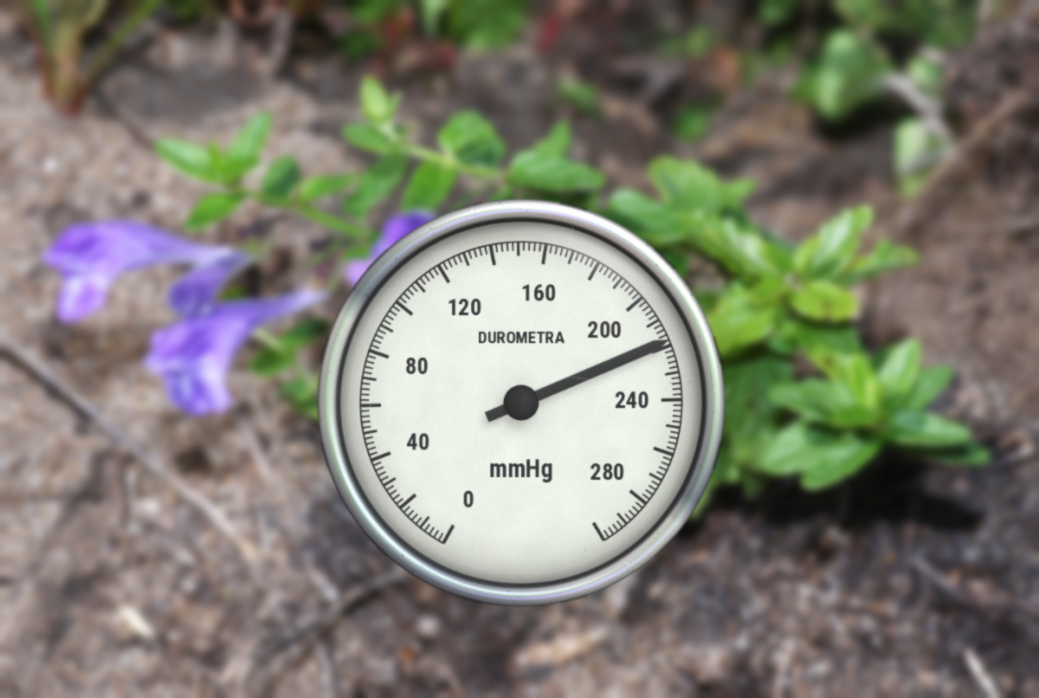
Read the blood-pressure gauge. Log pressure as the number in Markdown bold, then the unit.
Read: **218** mmHg
